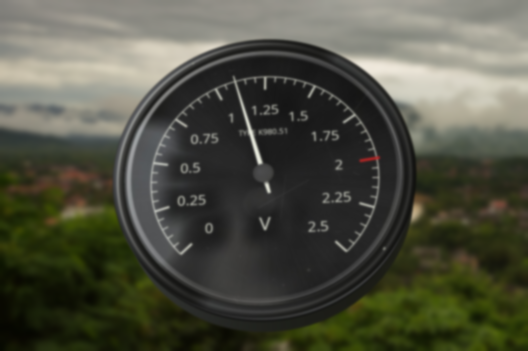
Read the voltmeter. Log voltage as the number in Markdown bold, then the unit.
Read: **1.1** V
